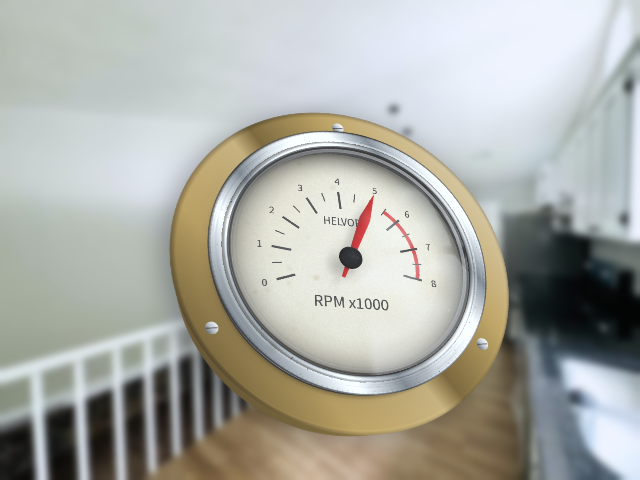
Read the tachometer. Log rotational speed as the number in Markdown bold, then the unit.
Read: **5000** rpm
